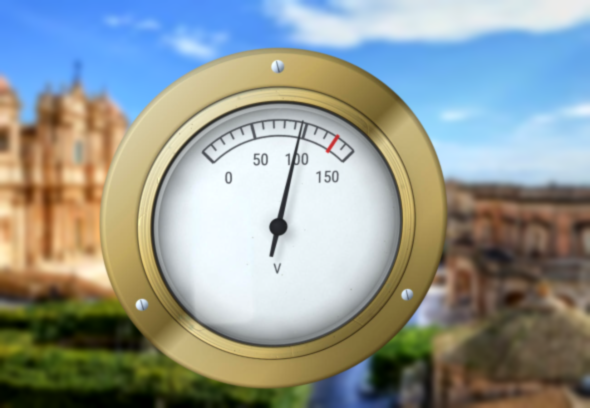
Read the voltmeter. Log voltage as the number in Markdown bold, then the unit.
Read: **95** V
